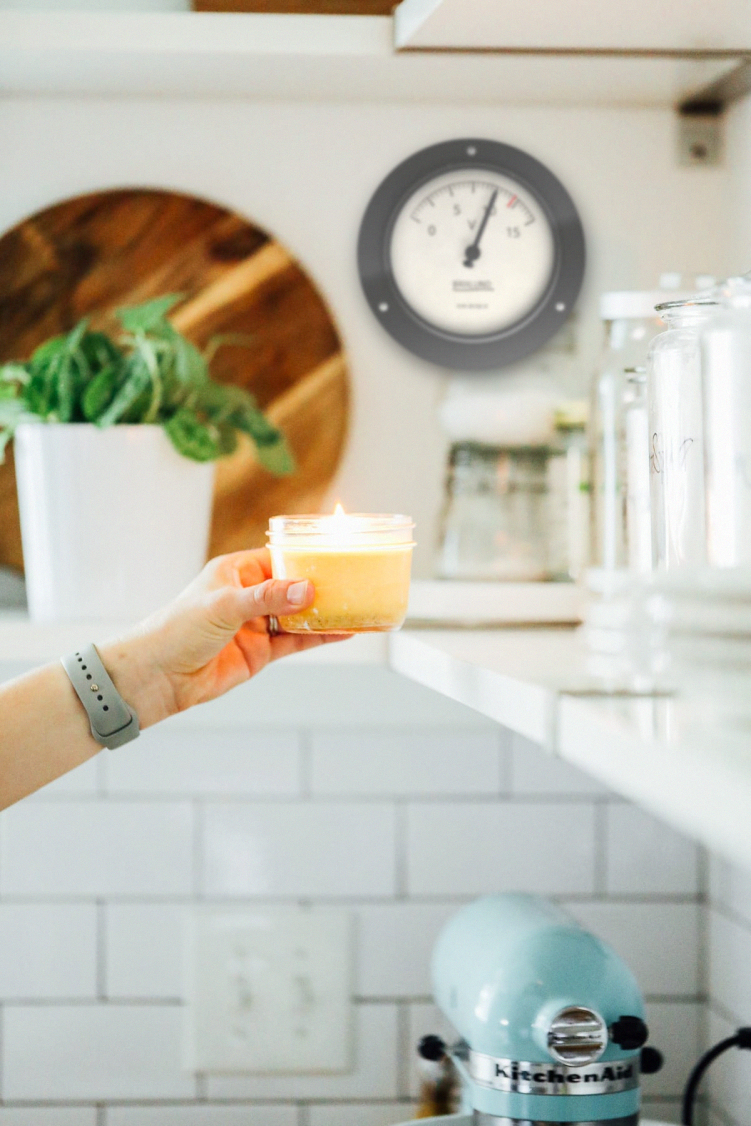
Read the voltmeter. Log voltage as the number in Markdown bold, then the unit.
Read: **10** V
